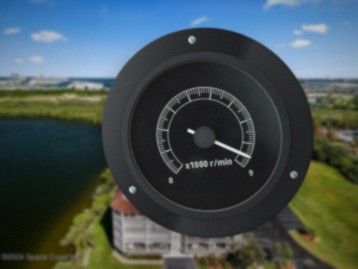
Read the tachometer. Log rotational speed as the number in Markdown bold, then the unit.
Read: **8500** rpm
